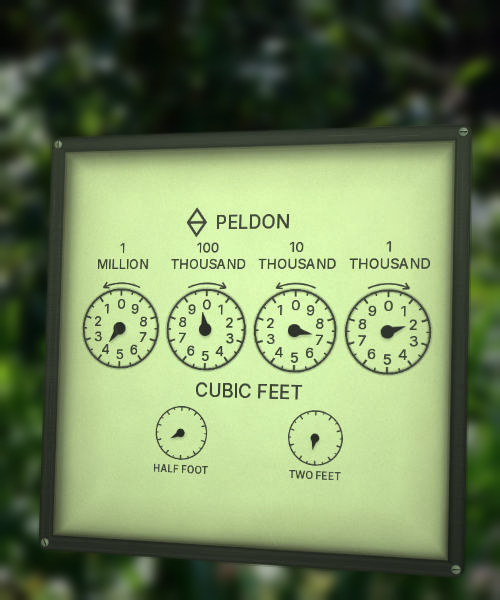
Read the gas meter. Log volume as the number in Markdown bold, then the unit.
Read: **397200** ft³
